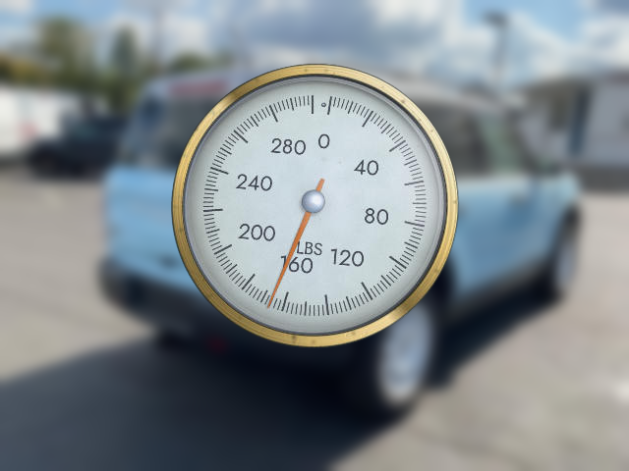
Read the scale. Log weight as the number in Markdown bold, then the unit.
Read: **166** lb
